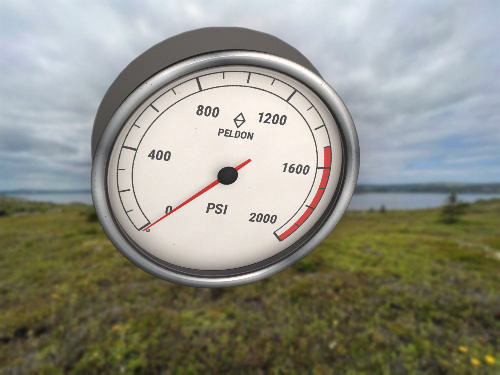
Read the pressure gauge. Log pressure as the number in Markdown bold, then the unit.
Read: **0** psi
